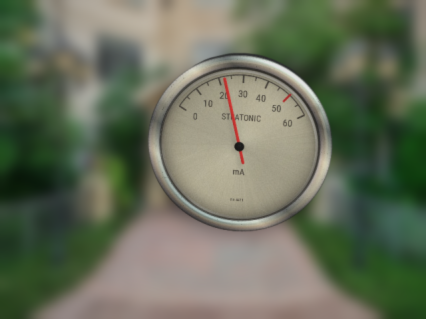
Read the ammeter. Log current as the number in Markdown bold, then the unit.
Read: **22.5** mA
